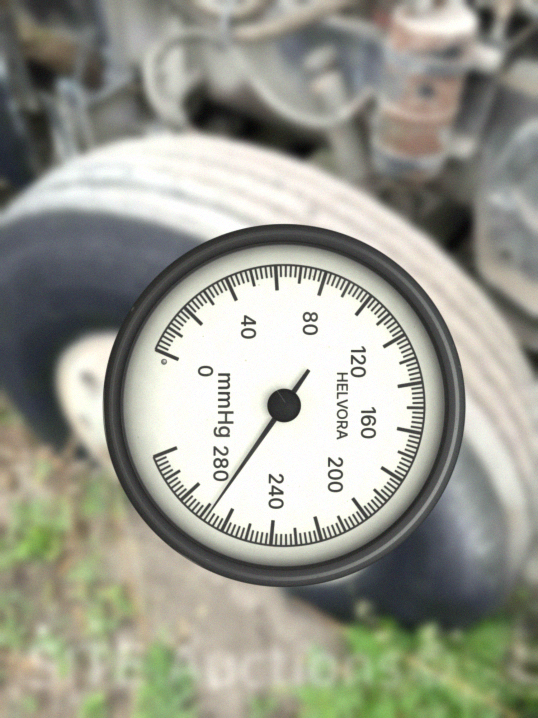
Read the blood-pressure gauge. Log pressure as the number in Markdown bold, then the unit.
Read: **268** mmHg
